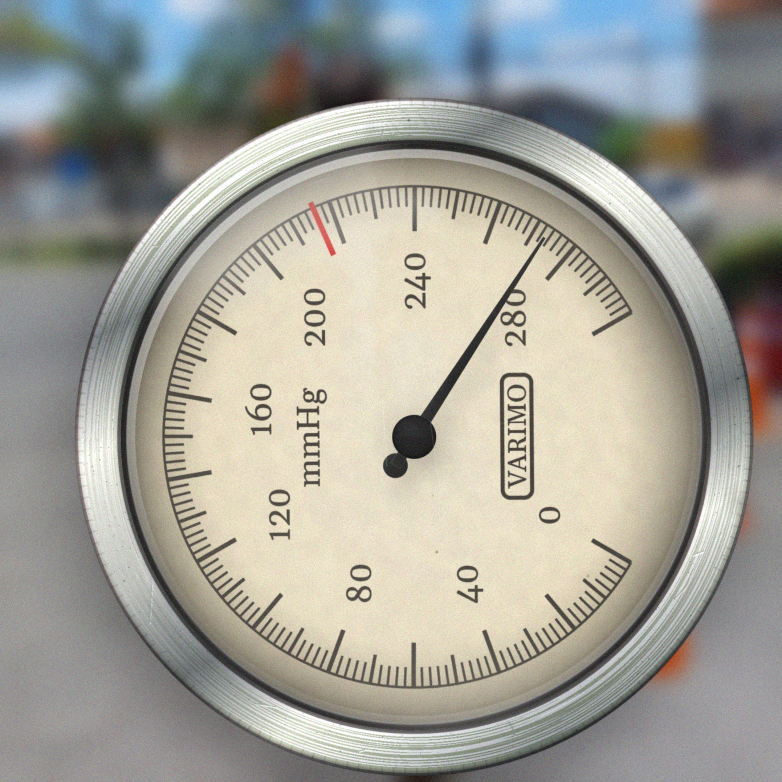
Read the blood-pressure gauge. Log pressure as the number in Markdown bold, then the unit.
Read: **273** mmHg
